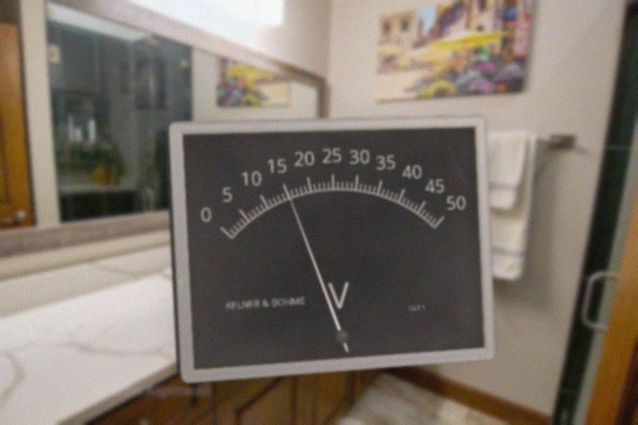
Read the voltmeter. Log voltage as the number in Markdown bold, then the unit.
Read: **15** V
